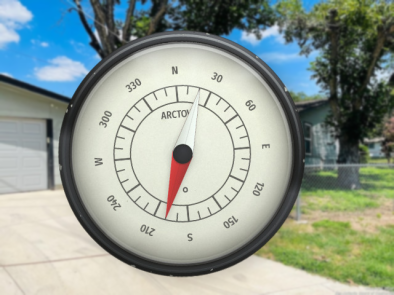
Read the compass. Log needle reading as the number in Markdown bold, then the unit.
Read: **200** °
